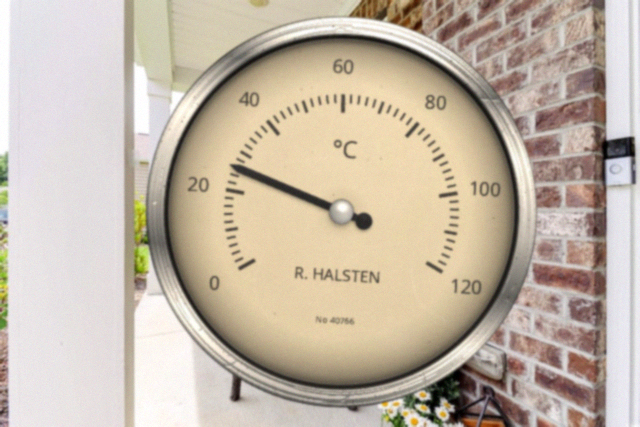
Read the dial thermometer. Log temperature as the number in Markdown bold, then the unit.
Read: **26** °C
